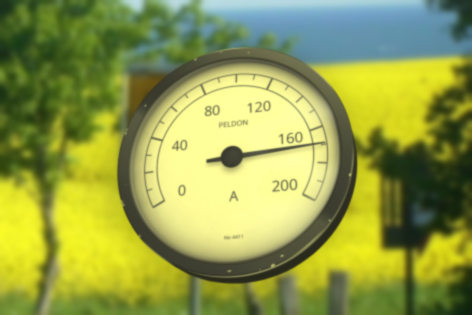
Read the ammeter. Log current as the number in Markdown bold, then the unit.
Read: **170** A
